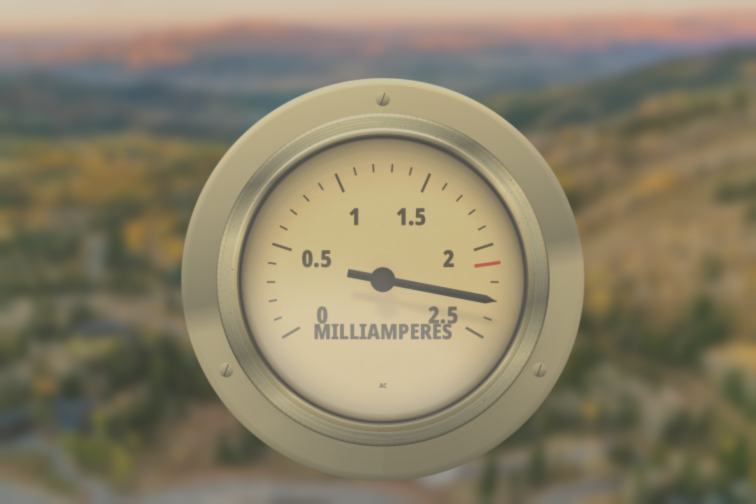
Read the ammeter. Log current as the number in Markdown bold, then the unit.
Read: **2.3** mA
